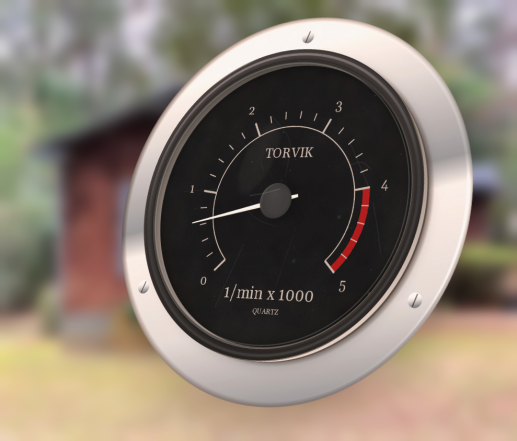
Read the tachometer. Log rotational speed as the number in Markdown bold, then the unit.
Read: **600** rpm
